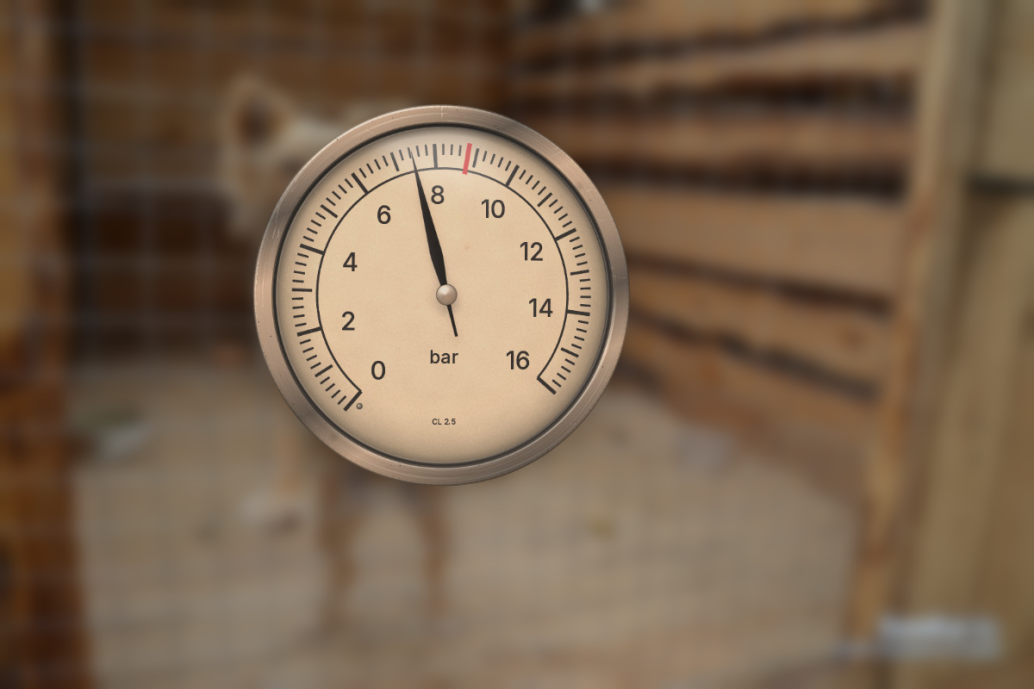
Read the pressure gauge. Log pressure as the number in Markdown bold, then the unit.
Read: **7.4** bar
